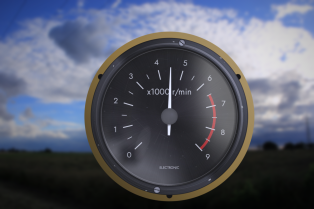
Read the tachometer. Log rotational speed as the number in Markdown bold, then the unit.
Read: **4500** rpm
